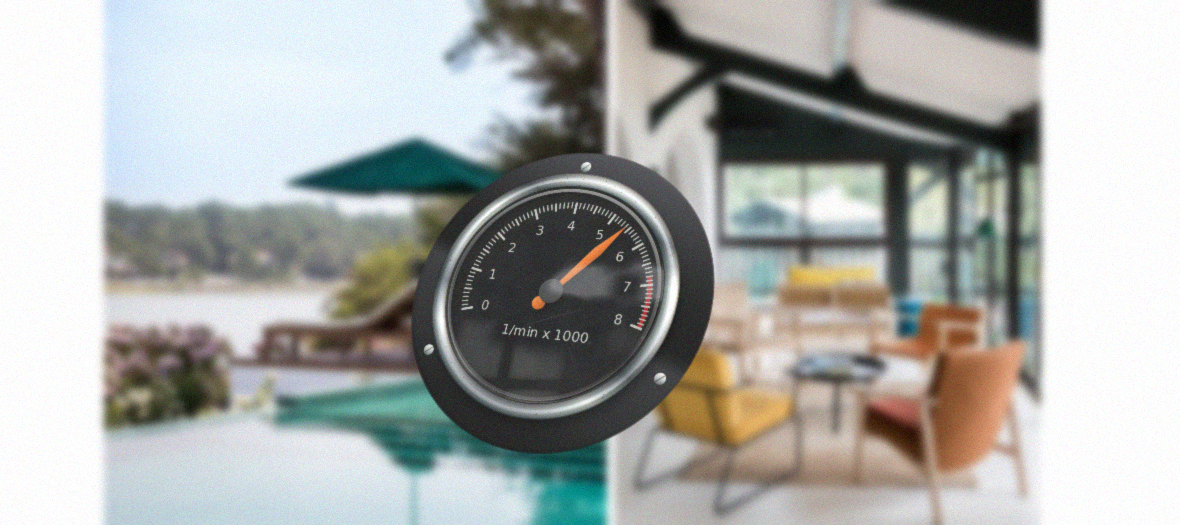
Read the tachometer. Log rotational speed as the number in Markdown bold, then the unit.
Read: **5500** rpm
